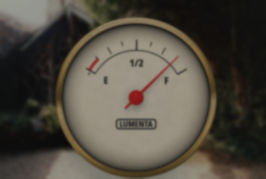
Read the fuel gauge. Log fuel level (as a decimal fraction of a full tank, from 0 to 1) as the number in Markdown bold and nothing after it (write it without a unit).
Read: **0.875**
